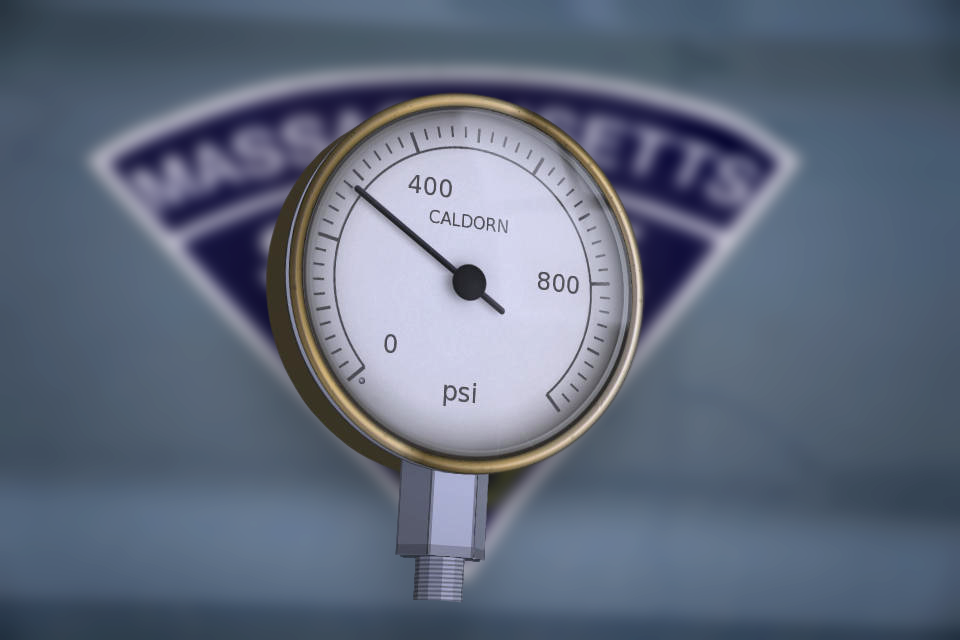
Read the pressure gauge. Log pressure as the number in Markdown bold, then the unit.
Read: **280** psi
